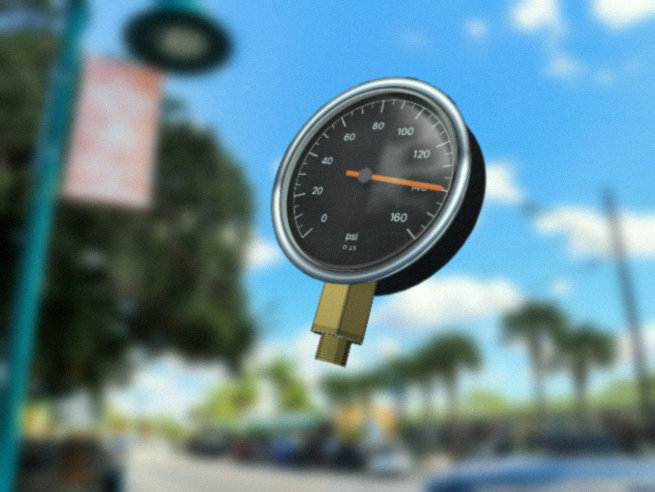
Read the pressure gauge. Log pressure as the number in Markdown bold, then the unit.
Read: **140** psi
